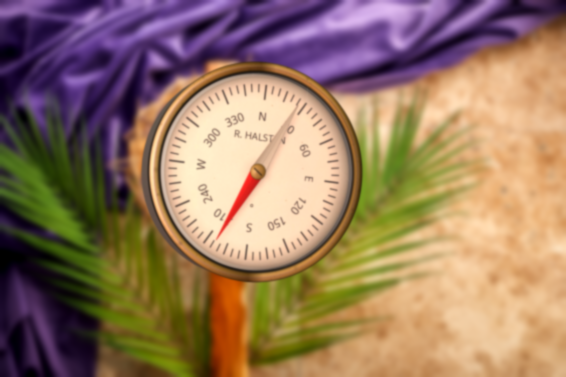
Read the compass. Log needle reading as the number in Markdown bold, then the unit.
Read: **205** °
